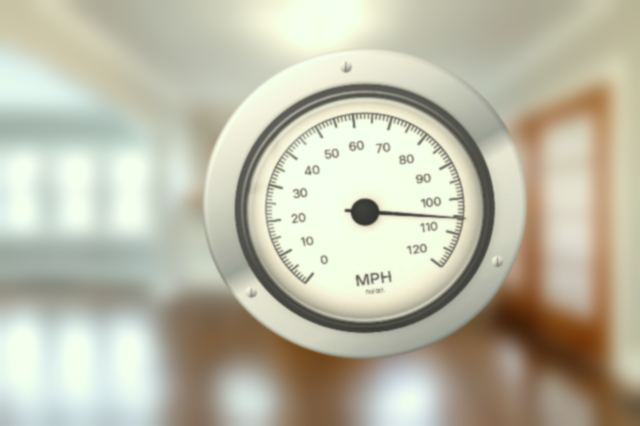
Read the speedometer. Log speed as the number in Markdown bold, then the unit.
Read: **105** mph
